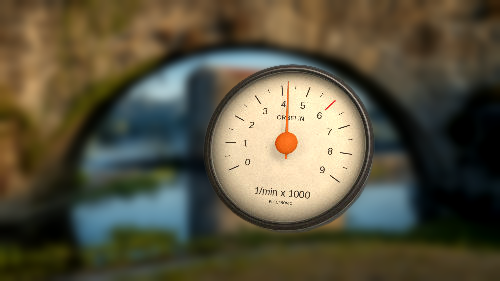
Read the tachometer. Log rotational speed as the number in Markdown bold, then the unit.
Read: **4250** rpm
